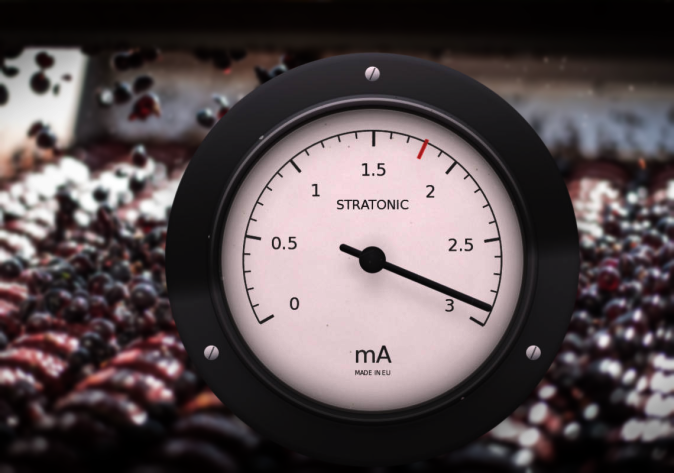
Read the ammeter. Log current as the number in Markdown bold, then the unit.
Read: **2.9** mA
